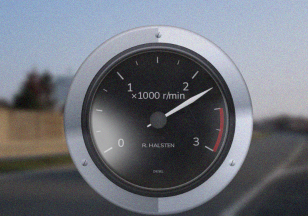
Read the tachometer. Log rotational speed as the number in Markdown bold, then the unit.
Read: **2250** rpm
